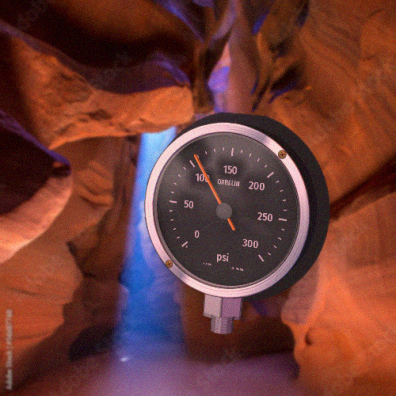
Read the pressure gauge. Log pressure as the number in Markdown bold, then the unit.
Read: **110** psi
